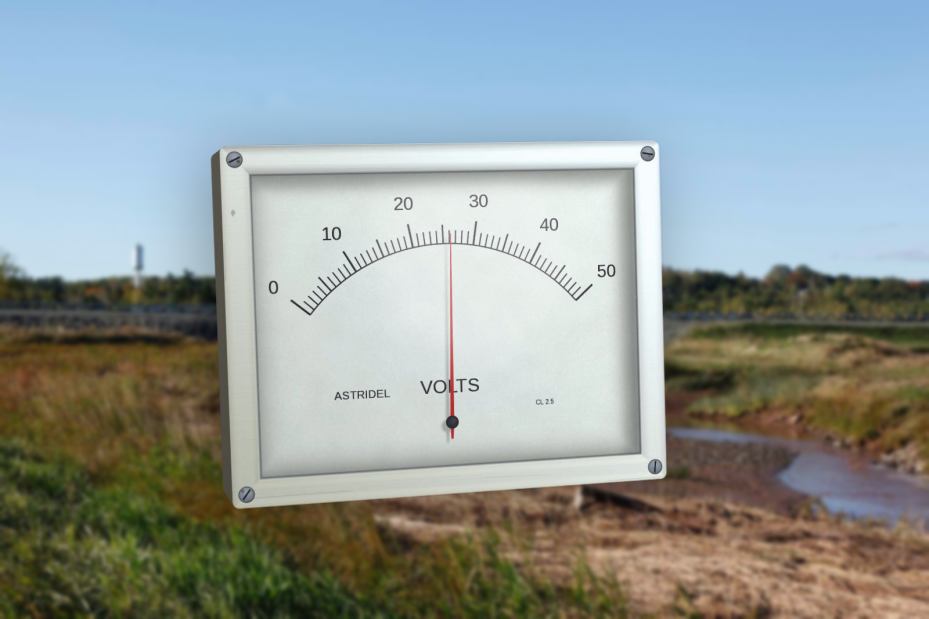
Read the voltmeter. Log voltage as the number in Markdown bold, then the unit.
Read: **26** V
